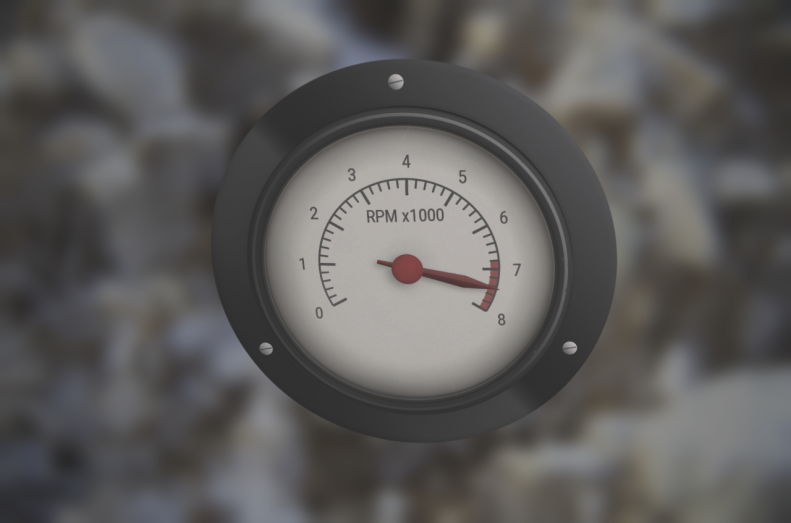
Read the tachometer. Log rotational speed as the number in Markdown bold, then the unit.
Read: **7400** rpm
